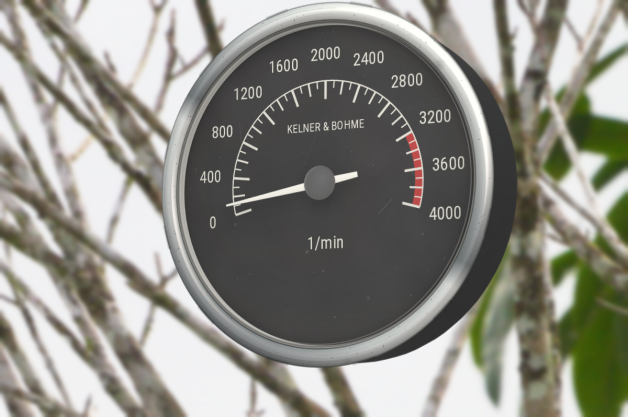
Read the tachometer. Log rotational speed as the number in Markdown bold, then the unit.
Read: **100** rpm
